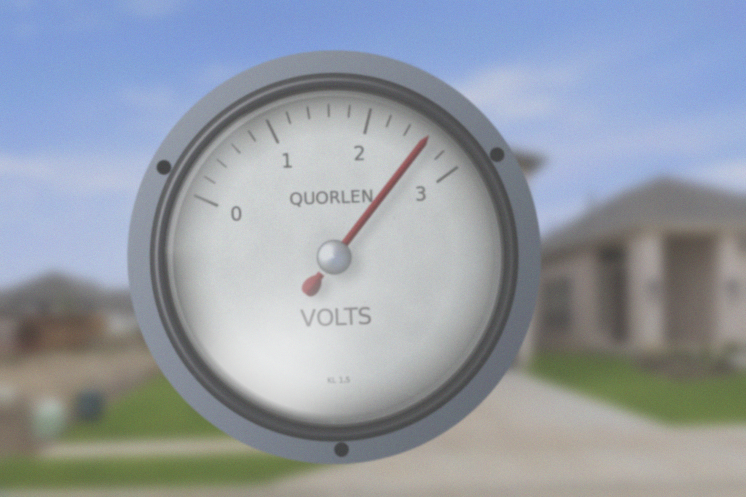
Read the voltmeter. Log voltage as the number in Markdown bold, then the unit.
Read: **2.6** V
